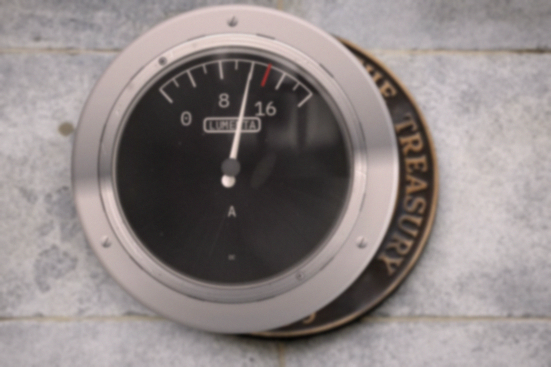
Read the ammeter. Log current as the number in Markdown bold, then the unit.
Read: **12** A
